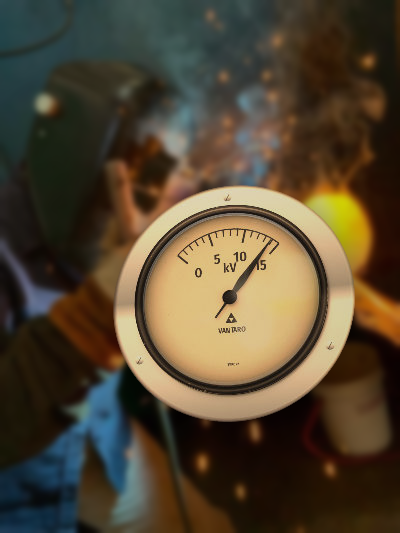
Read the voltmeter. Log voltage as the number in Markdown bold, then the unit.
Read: **14** kV
